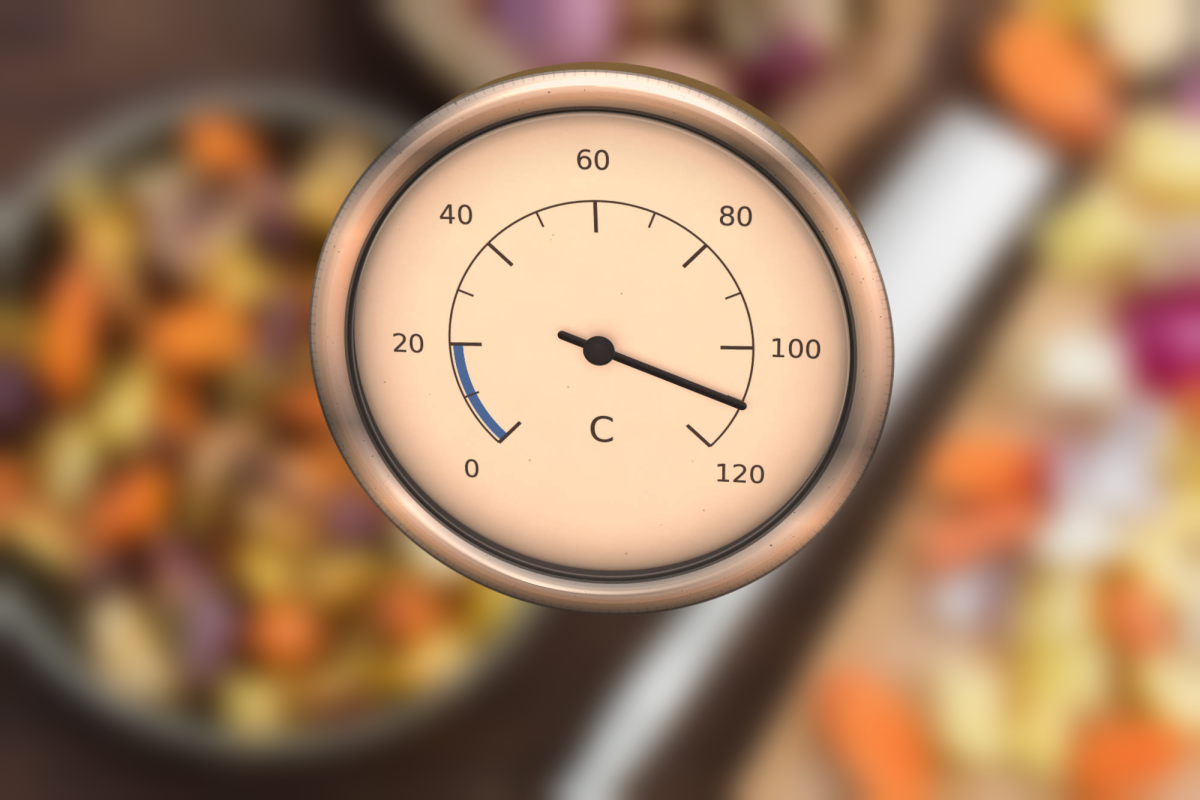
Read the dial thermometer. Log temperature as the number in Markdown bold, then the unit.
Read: **110** °C
